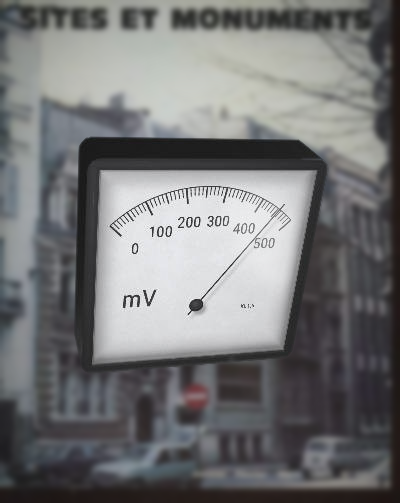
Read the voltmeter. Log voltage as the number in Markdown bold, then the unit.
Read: **450** mV
